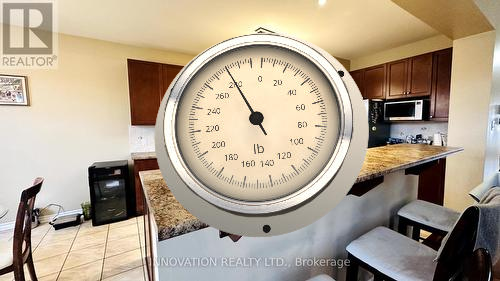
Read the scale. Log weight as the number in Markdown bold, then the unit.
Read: **280** lb
